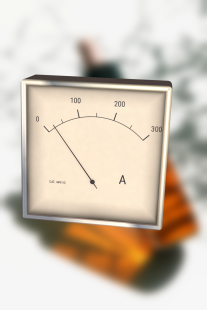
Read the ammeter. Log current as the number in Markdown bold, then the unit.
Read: **25** A
